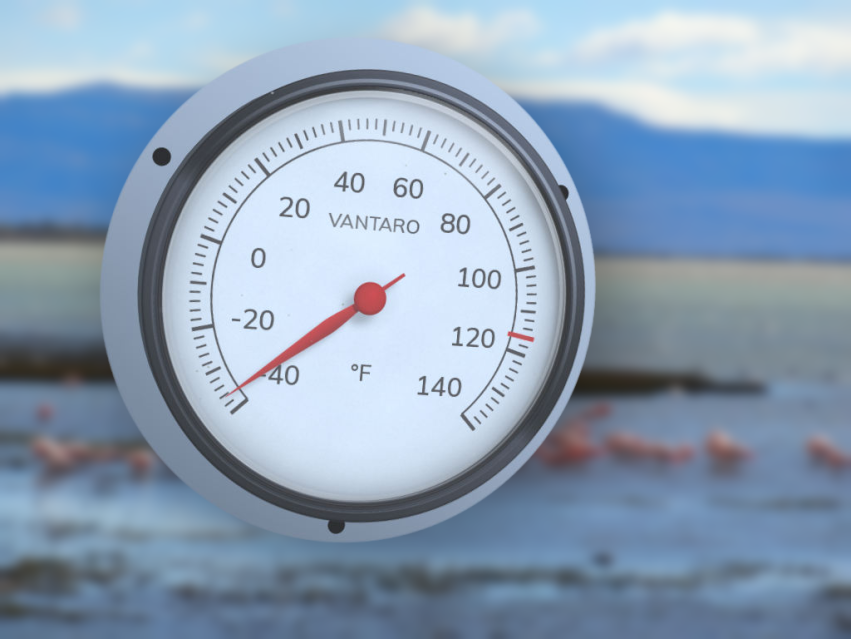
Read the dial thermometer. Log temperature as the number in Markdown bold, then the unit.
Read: **-36** °F
